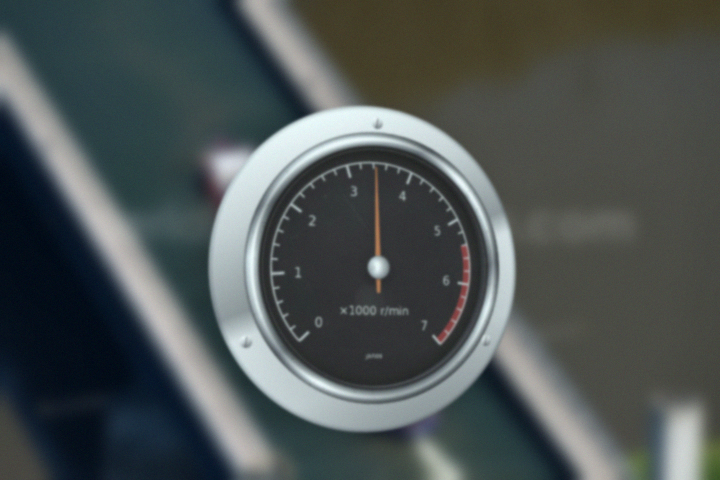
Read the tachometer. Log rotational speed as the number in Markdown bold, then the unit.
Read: **3400** rpm
